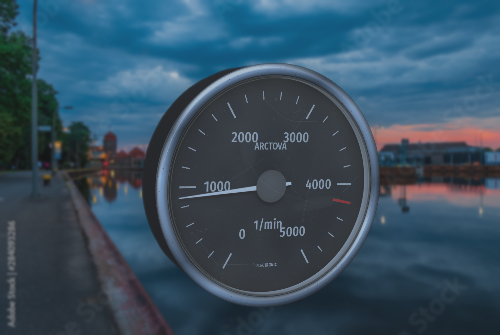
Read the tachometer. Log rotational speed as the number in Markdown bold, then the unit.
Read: **900** rpm
